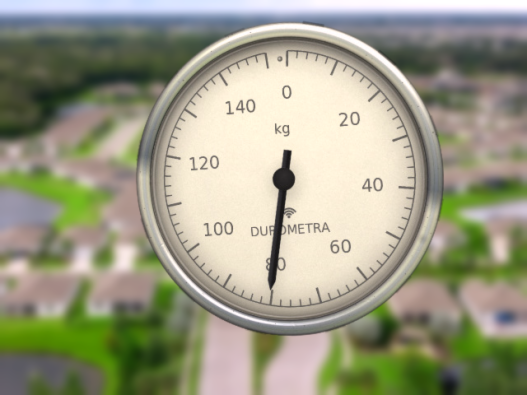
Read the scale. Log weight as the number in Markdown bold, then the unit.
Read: **80** kg
